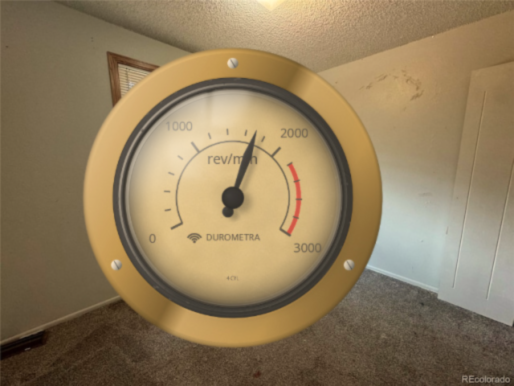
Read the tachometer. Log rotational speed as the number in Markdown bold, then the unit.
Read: **1700** rpm
